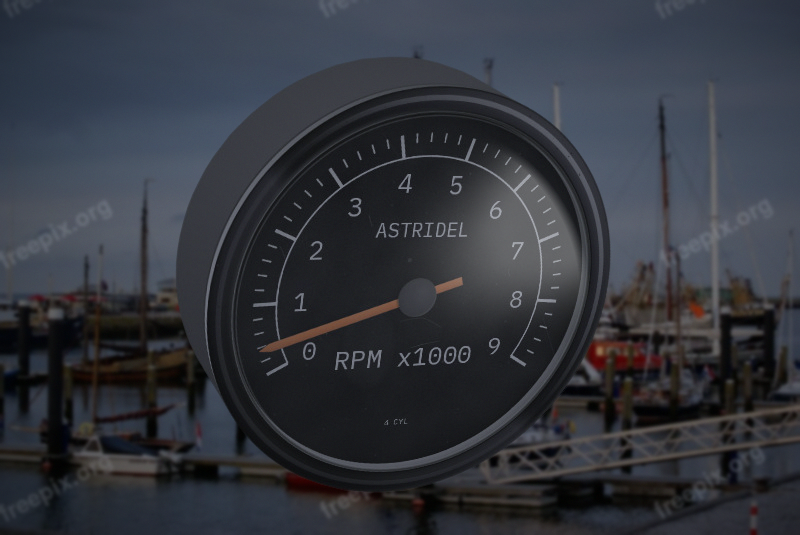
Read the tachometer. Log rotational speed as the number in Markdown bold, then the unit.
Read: **400** rpm
